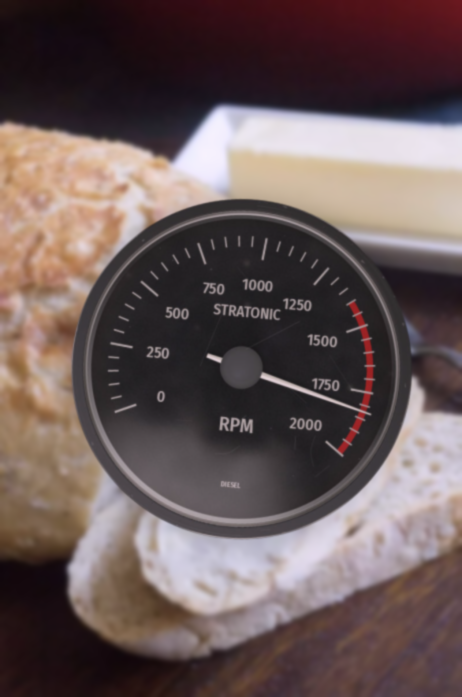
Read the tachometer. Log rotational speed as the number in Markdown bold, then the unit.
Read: **1825** rpm
